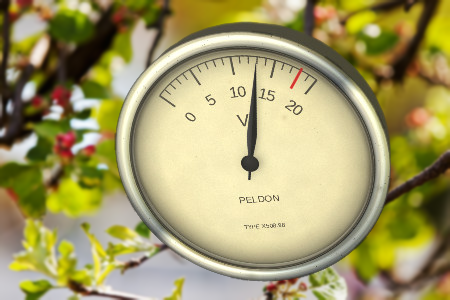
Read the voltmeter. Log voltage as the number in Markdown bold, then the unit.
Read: **13** V
